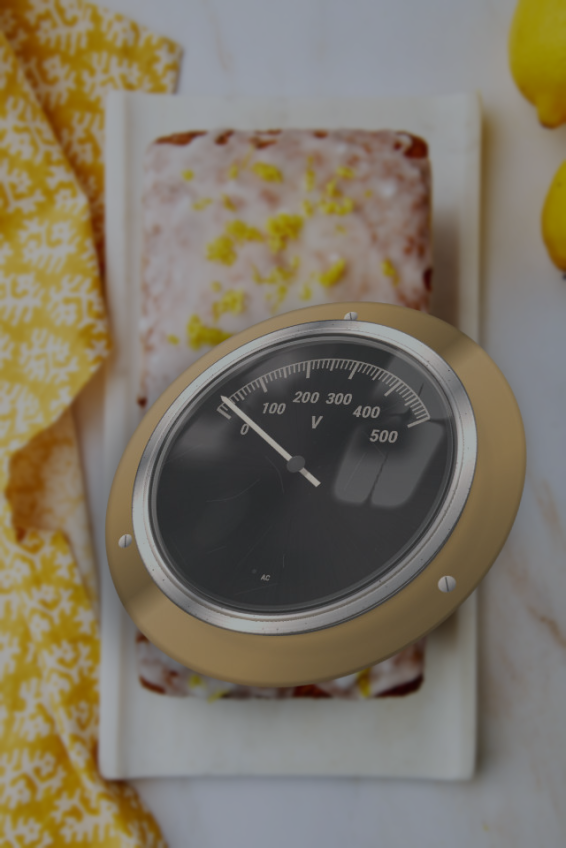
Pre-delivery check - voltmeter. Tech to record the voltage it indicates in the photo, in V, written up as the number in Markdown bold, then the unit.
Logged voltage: **20** V
